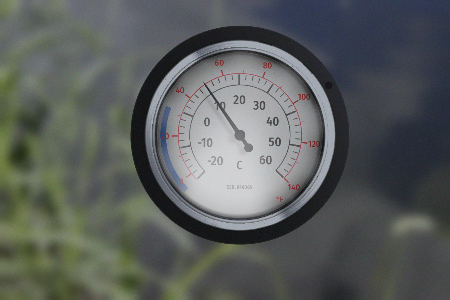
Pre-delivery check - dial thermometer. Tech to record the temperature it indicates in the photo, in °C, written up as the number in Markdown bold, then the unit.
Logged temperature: **10** °C
